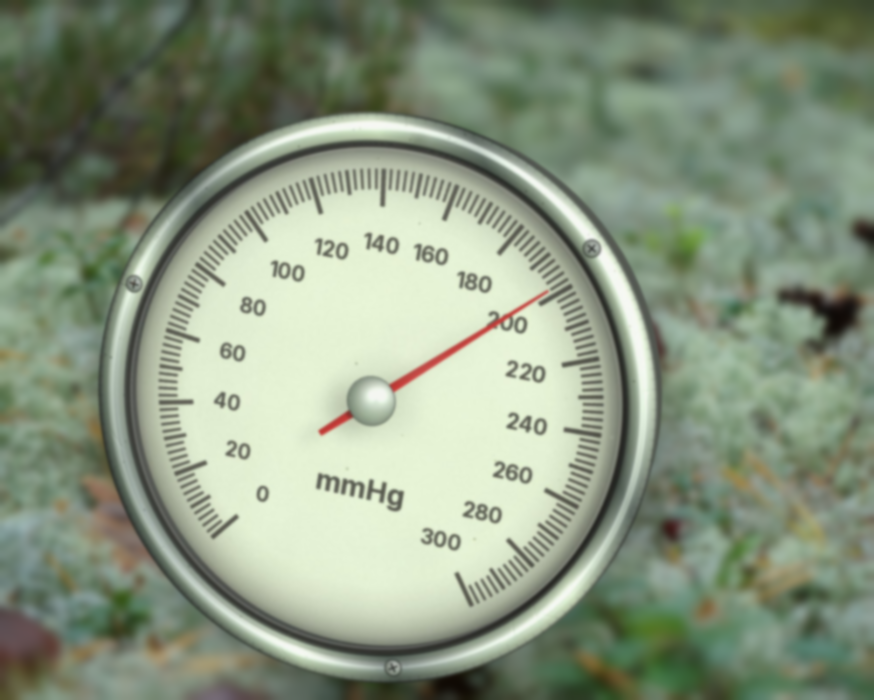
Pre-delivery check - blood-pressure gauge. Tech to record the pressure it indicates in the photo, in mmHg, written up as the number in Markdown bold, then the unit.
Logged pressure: **198** mmHg
